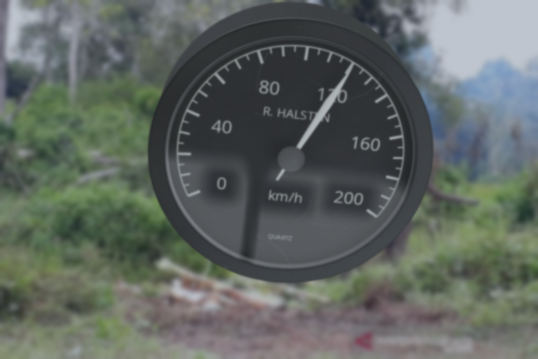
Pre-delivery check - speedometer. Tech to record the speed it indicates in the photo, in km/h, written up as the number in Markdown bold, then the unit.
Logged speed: **120** km/h
